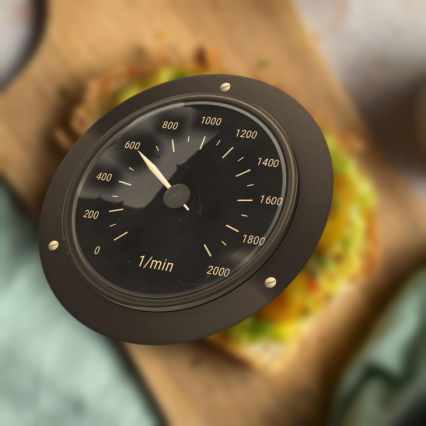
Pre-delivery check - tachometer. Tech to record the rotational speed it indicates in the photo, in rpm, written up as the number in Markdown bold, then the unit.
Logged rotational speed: **600** rpm
